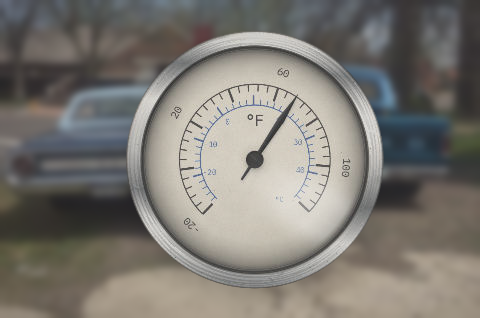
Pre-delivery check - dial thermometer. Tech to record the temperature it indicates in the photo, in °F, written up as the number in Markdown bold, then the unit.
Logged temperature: **68** °F
